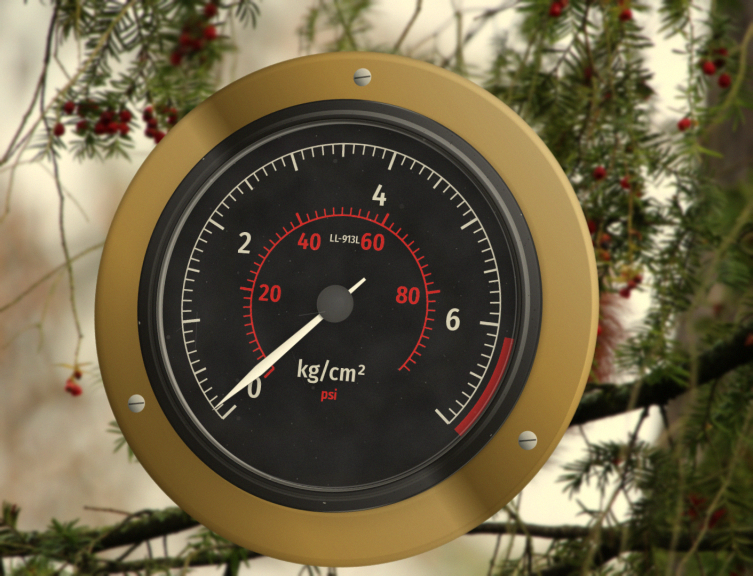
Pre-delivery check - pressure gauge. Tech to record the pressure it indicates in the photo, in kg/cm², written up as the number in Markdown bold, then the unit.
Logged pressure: **0.1** kg/cm²
